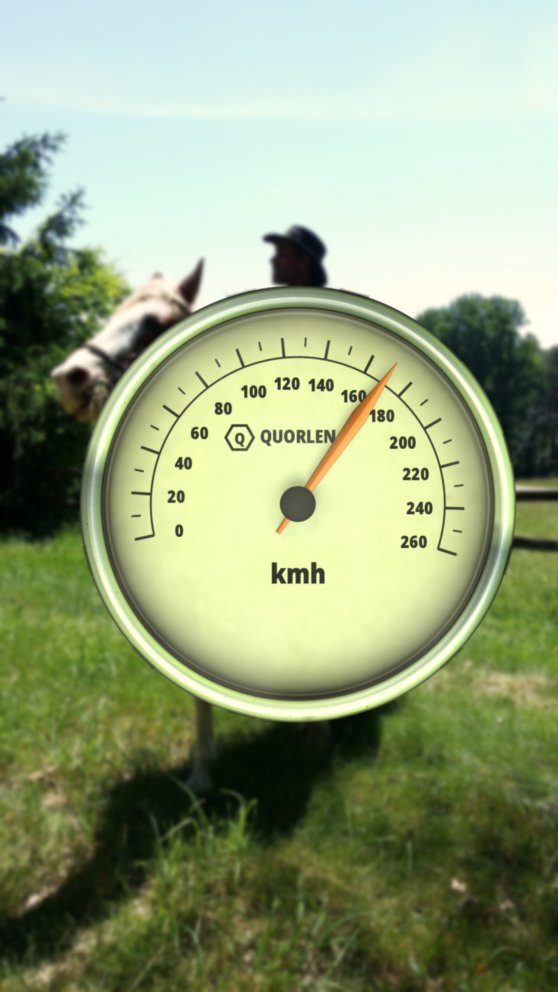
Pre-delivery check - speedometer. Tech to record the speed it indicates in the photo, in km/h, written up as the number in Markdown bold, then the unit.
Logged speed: **170** km/h
